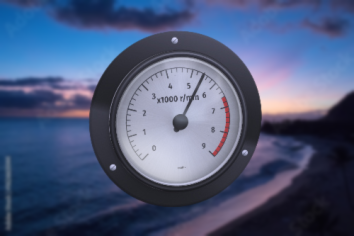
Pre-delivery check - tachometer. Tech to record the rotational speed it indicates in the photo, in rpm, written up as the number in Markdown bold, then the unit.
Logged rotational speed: **5400** rpm
